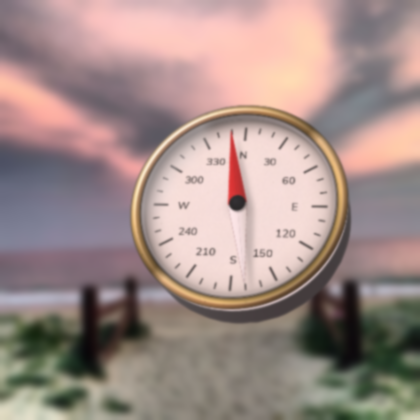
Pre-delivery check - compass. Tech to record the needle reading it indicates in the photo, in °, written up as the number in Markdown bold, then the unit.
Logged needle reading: **350** °
